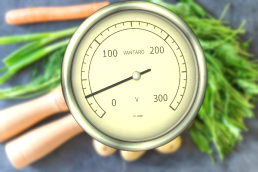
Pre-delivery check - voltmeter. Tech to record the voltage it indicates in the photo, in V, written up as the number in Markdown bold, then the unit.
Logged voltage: **30** V
